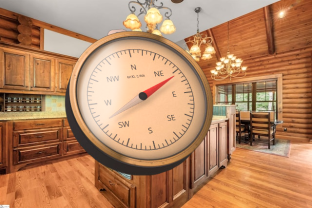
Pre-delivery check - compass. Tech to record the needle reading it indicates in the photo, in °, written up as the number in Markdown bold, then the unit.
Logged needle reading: **65** °
